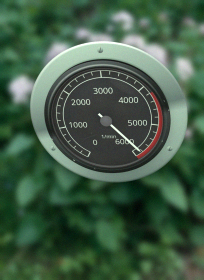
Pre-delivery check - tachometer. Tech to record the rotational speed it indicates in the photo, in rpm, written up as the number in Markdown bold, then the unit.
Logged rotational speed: **5800** rpm
